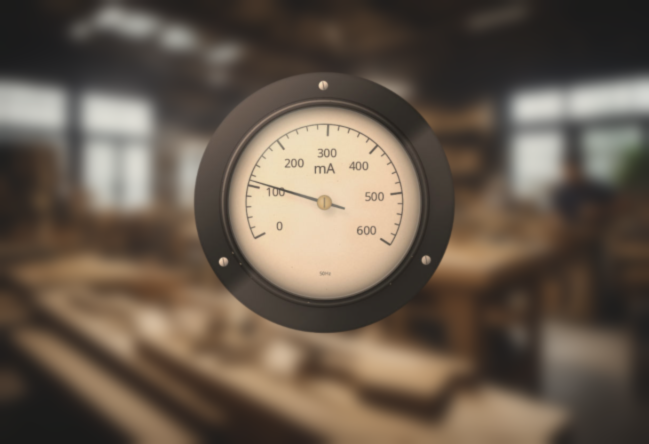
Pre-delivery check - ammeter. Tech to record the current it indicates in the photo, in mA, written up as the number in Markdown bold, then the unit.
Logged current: **110** mA
